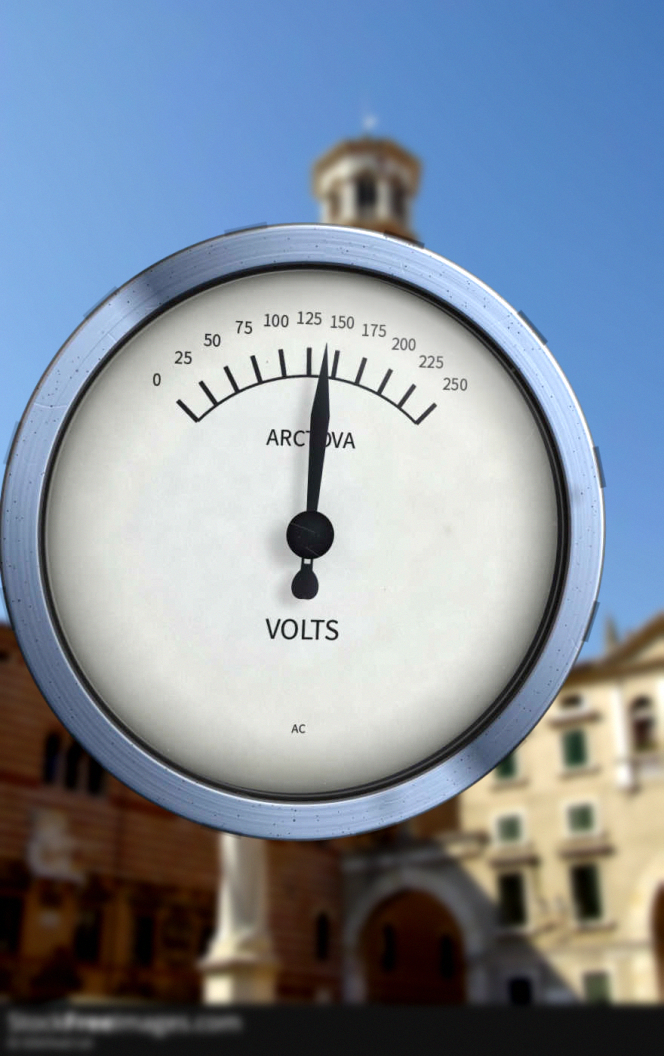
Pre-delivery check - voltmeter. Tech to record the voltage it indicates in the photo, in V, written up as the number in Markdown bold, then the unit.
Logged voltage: **137.5** V
